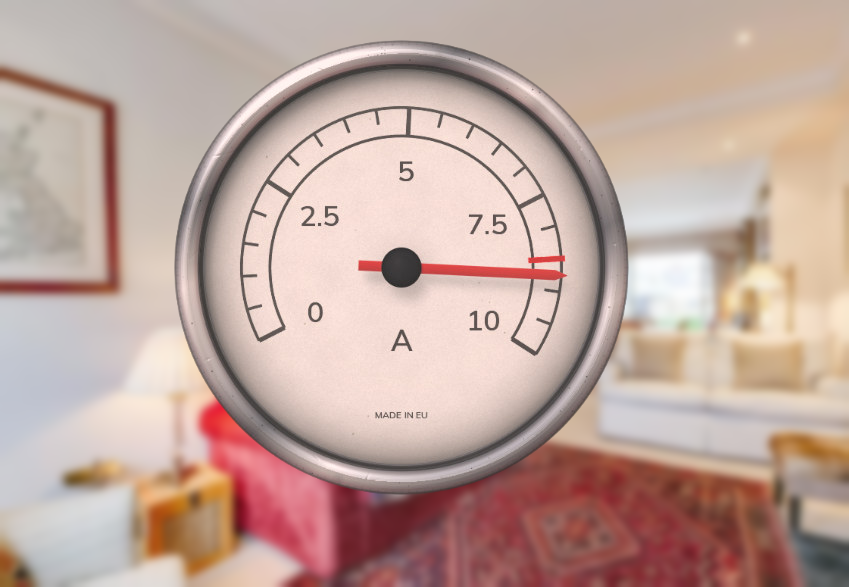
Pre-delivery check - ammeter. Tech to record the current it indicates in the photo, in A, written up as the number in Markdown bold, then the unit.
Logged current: **8.75** A
